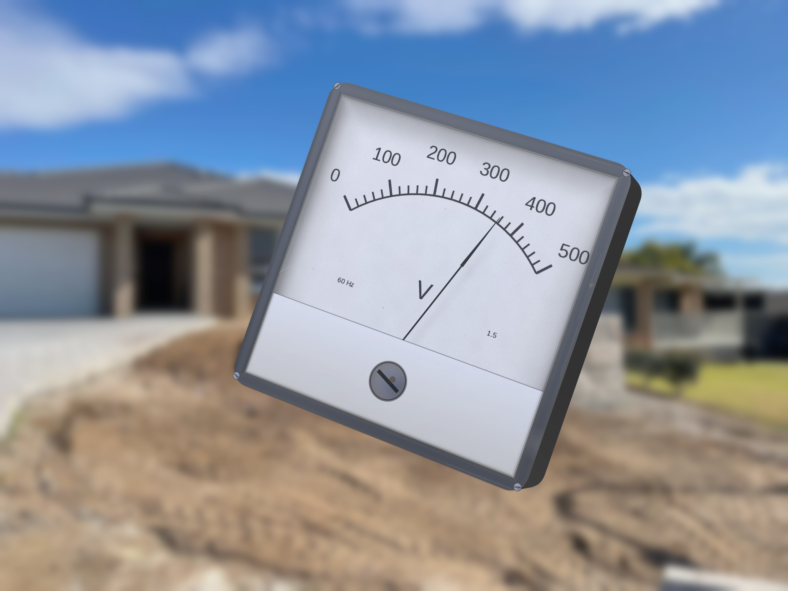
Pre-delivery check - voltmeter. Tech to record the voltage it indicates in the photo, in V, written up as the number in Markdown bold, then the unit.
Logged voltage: **360** V
